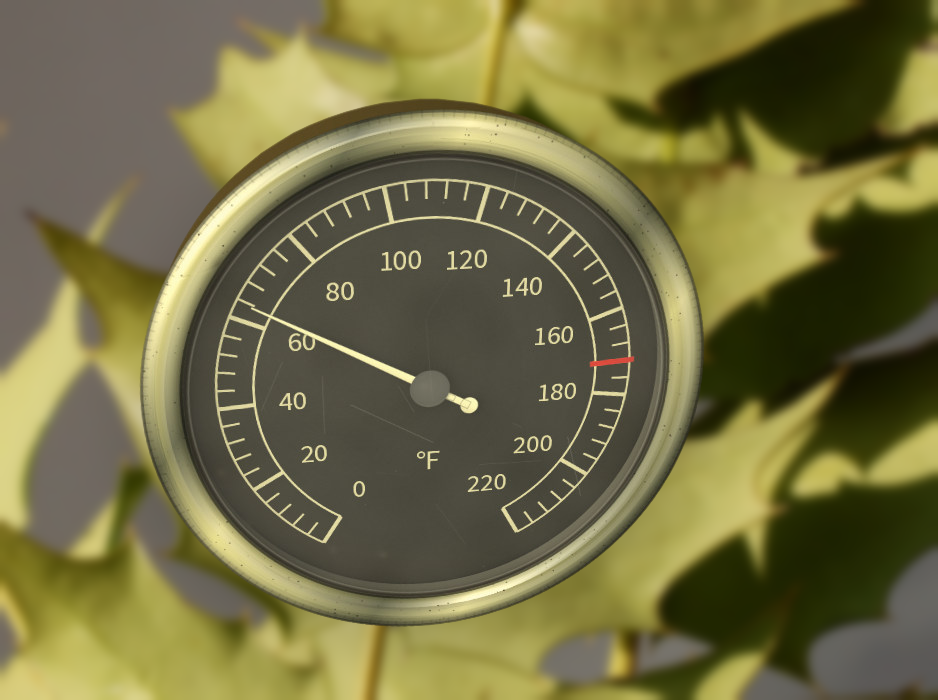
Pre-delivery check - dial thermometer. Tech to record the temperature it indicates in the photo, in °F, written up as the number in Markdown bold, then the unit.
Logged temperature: **64** °F
